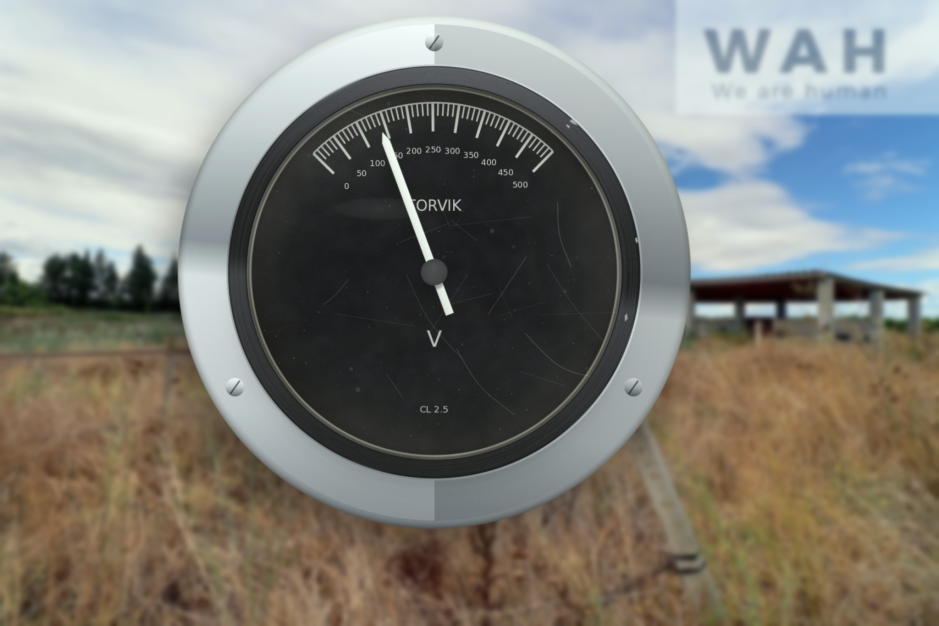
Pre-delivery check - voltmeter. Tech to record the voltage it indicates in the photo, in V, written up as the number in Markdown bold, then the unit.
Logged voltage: **140** V
